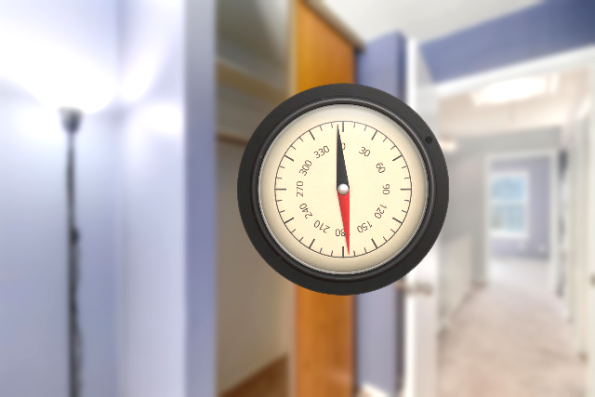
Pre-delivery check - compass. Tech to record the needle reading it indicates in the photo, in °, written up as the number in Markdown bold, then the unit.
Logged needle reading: **175** °
